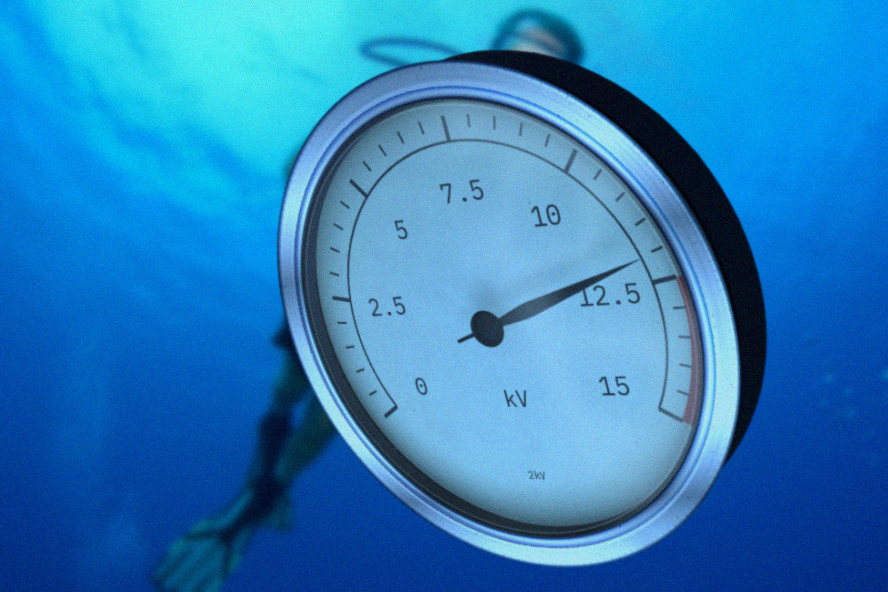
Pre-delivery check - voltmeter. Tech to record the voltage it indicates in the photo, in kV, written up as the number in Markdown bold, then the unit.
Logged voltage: **12** kV
